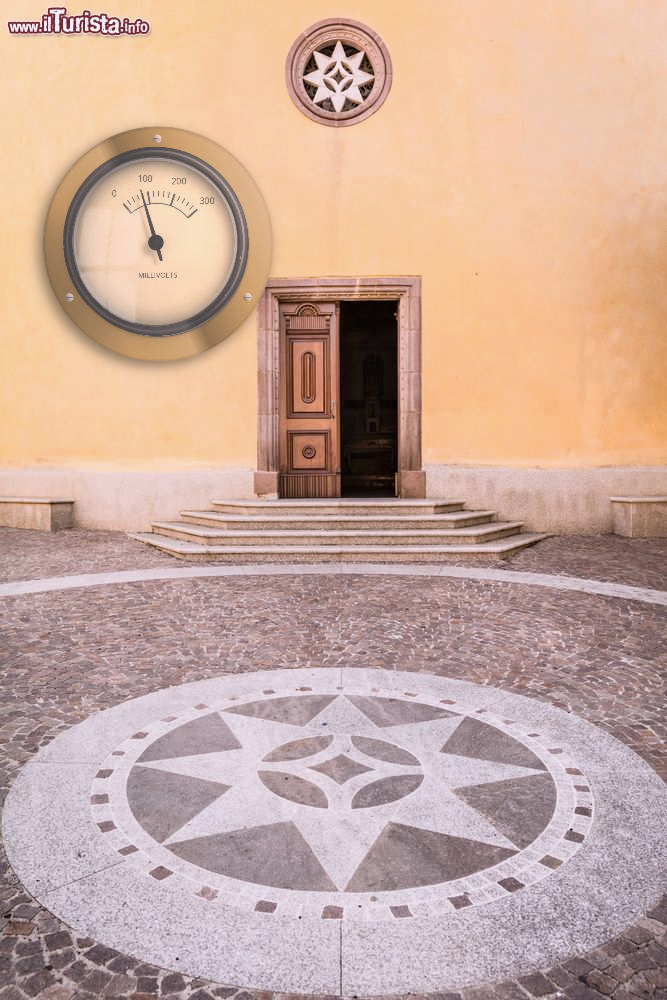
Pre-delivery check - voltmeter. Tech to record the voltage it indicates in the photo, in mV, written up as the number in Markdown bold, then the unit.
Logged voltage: **80** mV
